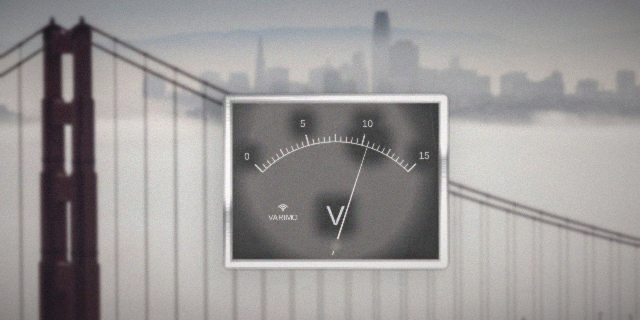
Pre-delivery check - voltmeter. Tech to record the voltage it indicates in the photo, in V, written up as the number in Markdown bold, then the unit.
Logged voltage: **10.5** V
